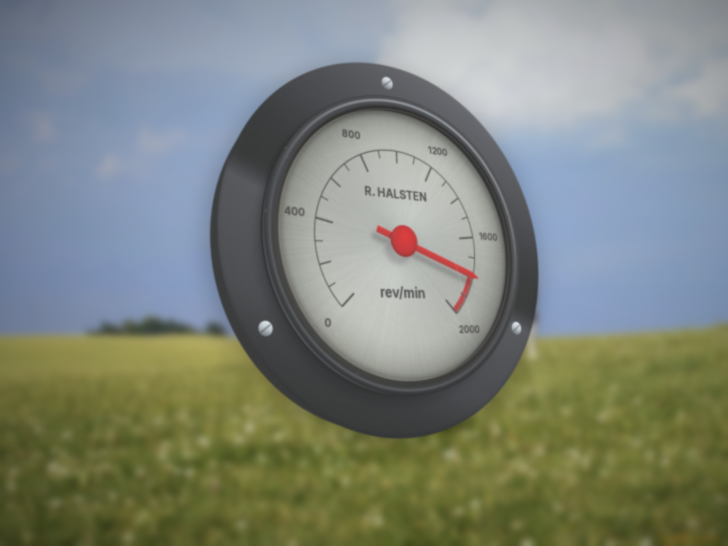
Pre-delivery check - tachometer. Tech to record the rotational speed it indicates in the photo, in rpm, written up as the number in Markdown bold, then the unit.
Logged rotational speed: **1800** rpm
